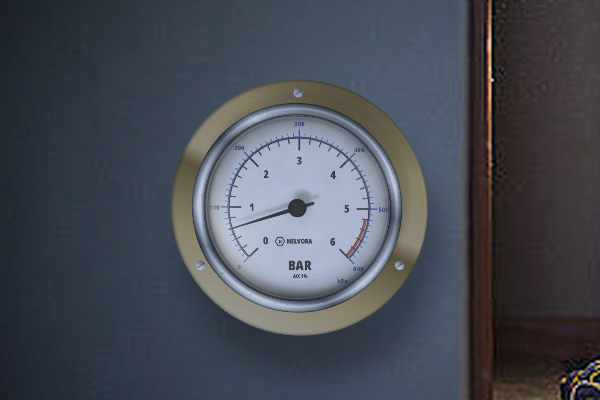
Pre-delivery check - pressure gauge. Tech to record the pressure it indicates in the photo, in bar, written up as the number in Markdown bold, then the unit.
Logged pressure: **0.6** bar
